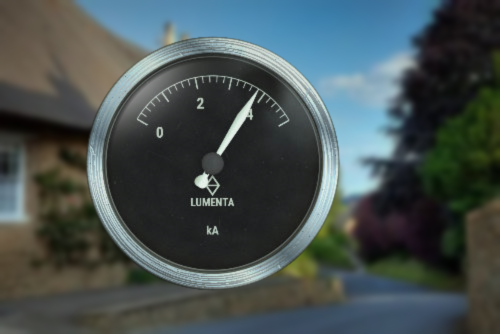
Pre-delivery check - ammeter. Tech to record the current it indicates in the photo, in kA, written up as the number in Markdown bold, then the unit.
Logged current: **3.8** kA
